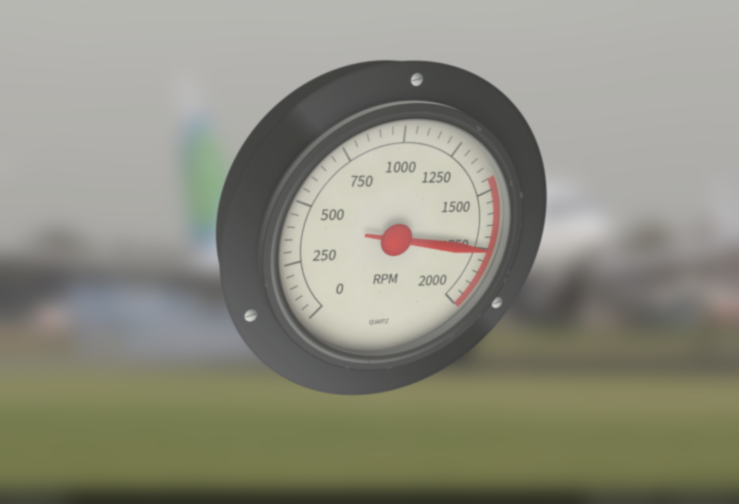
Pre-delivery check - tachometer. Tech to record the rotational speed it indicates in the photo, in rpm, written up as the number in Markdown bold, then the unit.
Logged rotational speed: **1750** rpm
